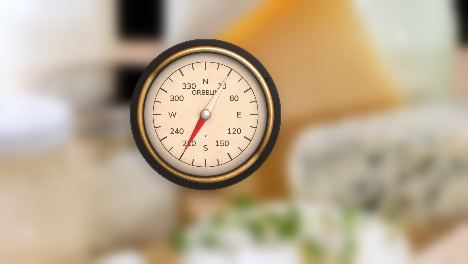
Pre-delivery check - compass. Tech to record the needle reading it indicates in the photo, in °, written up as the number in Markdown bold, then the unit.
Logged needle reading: **210** °
